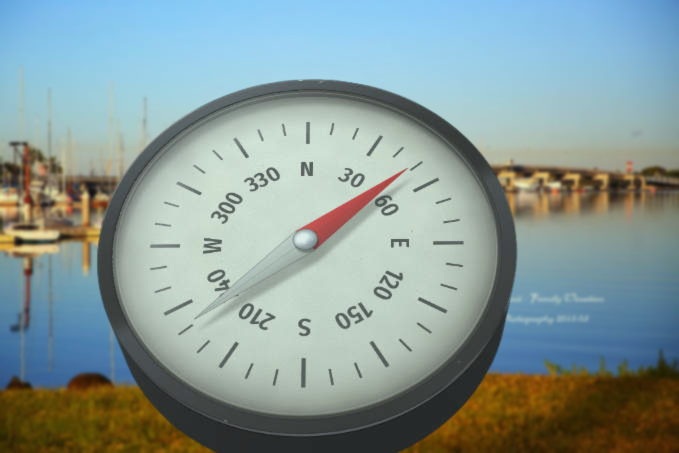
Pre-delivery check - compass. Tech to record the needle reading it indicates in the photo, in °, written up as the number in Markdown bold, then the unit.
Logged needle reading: **50** °
